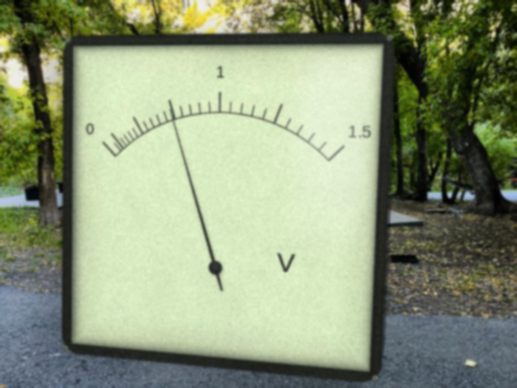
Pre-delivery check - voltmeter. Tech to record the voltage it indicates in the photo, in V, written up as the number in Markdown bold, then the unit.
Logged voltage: **0.75** V
